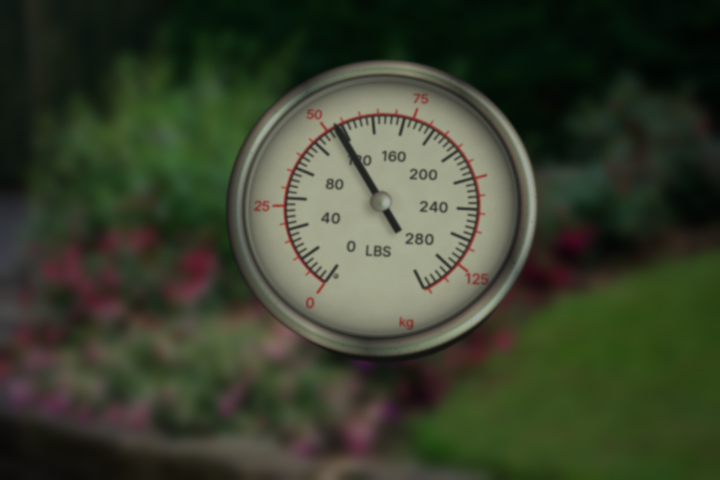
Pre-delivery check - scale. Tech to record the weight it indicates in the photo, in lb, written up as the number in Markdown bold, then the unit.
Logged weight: **116** lb
